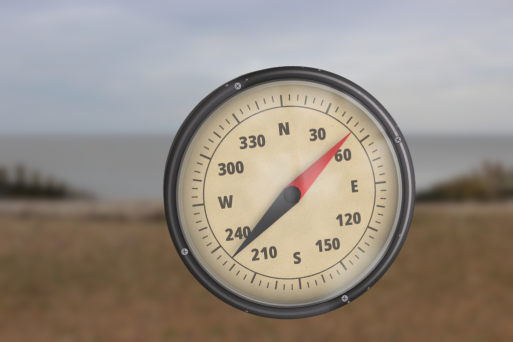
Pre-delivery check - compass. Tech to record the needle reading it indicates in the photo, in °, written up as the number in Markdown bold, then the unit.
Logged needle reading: **50** °
